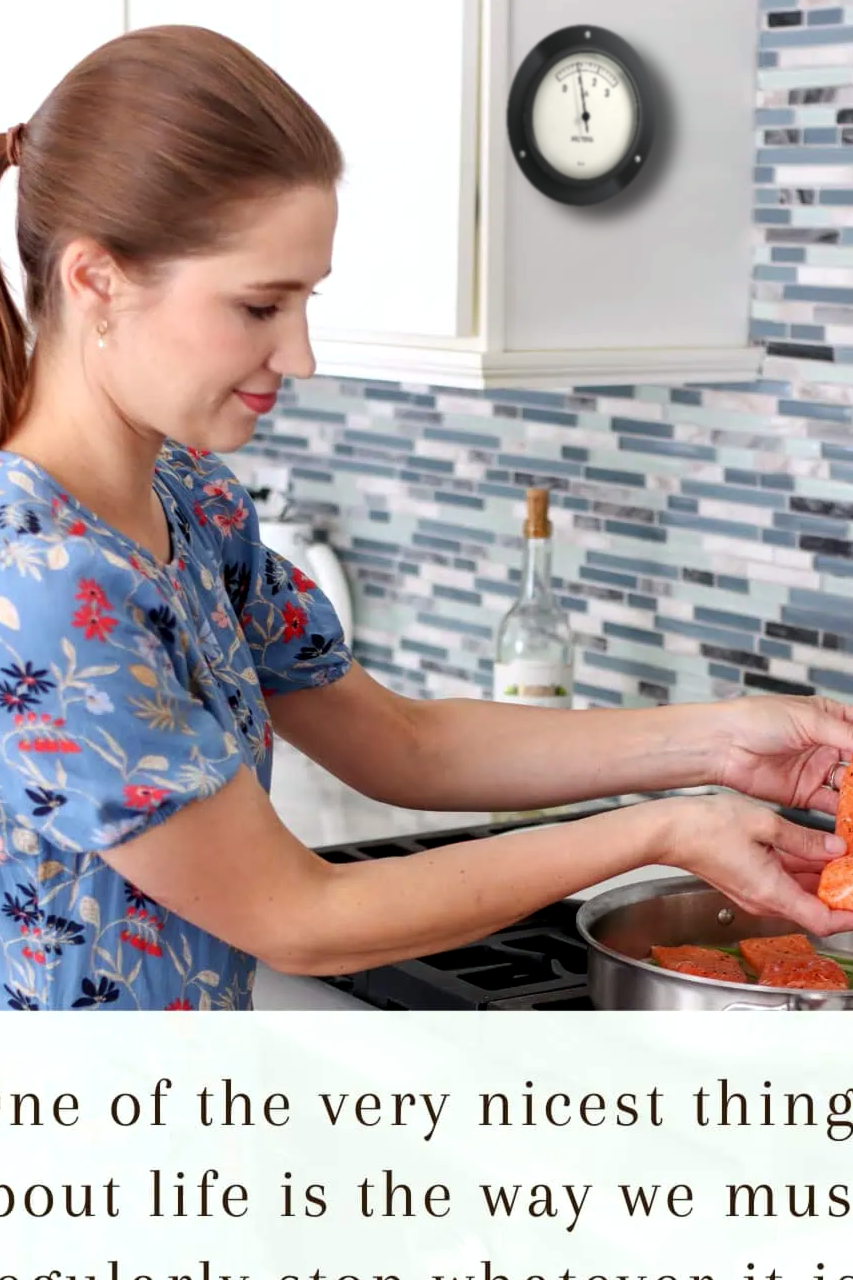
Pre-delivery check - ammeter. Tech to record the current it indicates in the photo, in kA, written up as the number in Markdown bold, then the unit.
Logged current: **1** kA
